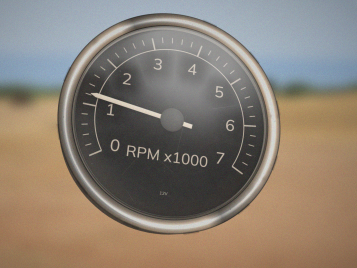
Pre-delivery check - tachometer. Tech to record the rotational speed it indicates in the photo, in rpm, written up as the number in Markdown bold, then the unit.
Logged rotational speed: **1200** rpm
